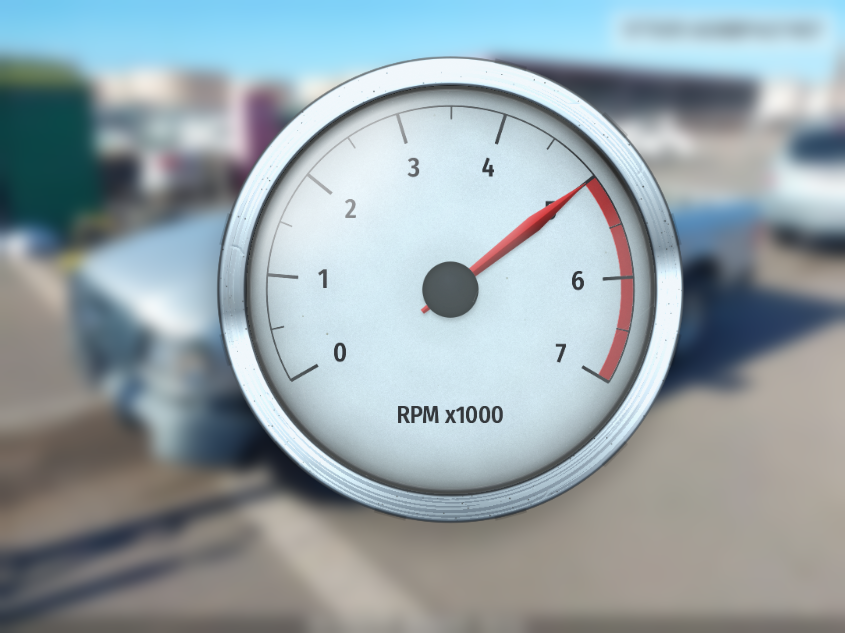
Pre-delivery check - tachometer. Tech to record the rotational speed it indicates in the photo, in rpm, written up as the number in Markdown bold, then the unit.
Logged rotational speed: **5000** rpm
